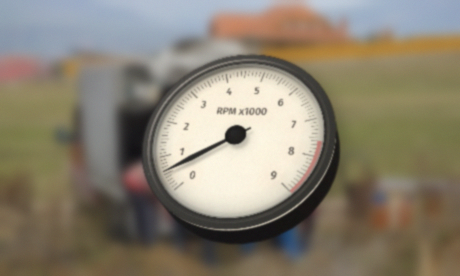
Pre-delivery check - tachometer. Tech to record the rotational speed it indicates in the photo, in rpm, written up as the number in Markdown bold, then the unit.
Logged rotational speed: **500** rpm
